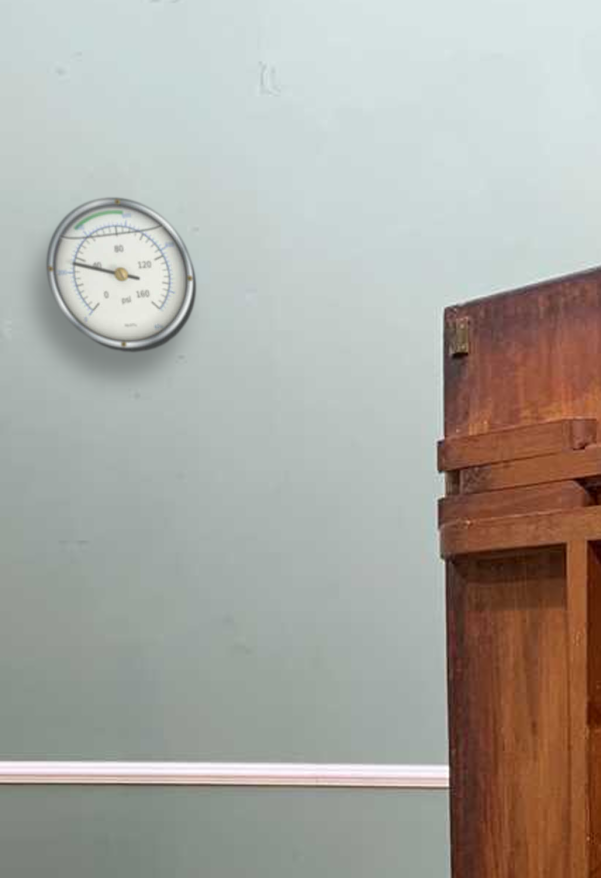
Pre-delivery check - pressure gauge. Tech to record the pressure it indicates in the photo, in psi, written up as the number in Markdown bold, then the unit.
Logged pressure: **35** psi
